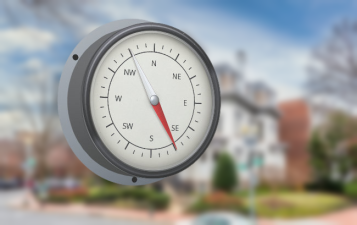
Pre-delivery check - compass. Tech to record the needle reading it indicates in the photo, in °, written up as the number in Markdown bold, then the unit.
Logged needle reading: **150** °
